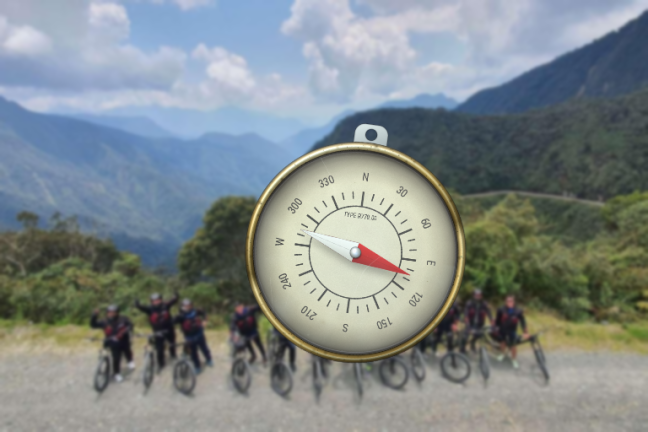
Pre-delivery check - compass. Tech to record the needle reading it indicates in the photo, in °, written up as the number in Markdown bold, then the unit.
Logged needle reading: **105** °
